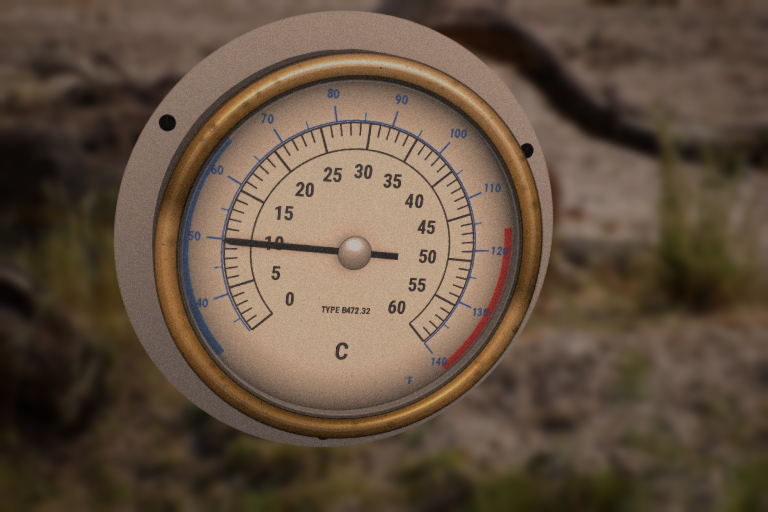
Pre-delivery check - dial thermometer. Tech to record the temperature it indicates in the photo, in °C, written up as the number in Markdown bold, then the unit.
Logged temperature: **10** °C
